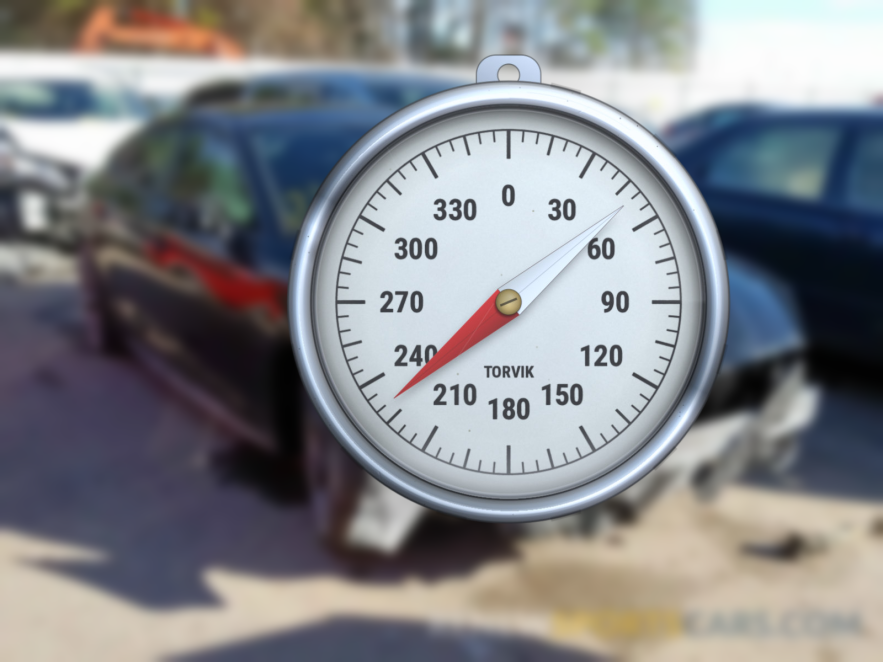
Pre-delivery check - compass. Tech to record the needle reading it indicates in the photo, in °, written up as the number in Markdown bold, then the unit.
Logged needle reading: **230** °
